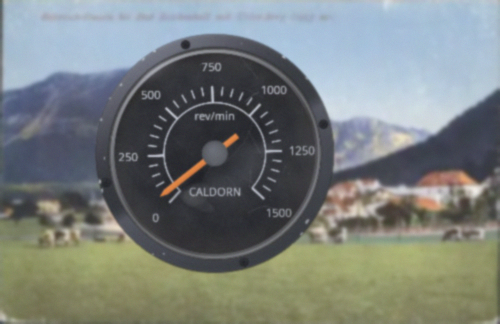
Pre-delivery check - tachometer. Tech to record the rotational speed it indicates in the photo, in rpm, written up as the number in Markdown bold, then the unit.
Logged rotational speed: **50** rpm
